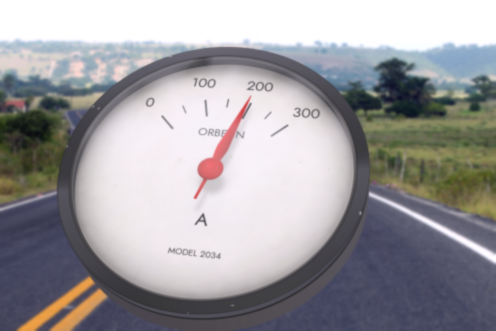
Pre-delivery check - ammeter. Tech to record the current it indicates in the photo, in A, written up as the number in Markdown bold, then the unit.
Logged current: **200** A
